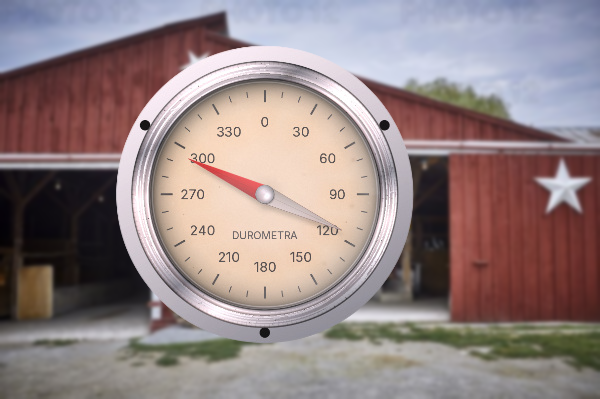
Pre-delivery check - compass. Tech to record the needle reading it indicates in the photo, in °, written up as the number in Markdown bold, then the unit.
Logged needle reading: **295** °
